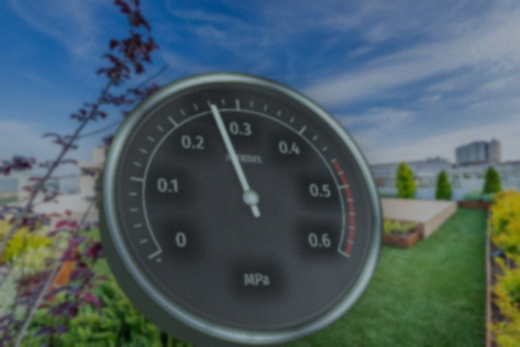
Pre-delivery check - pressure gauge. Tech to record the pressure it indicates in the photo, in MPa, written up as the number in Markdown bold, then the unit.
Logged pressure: **0.26** MPa
